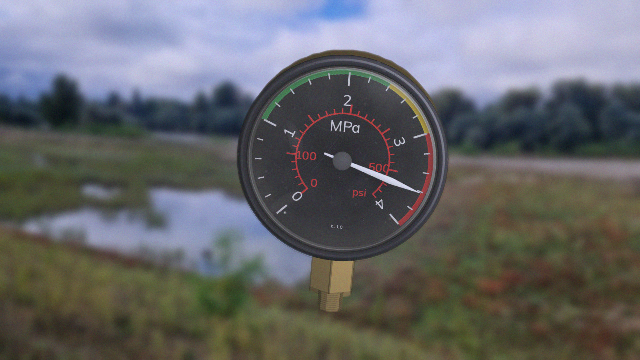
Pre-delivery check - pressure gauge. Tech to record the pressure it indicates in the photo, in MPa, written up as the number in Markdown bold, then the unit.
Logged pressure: **3.6** MPa
